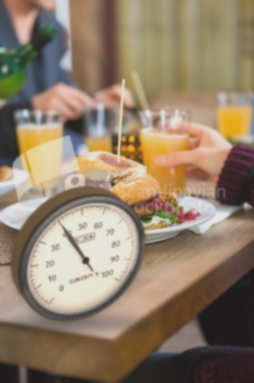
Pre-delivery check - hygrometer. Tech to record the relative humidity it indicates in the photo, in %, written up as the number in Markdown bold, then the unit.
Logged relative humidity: **40** %
